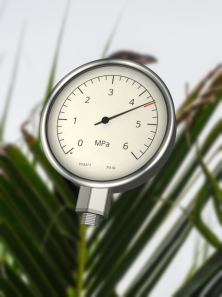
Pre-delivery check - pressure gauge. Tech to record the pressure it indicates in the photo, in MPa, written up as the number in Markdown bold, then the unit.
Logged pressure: **4.4** MPa
